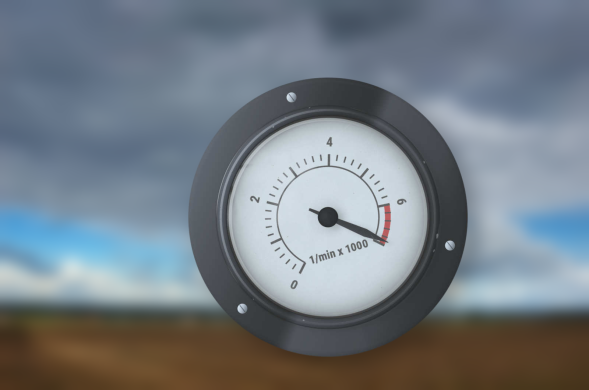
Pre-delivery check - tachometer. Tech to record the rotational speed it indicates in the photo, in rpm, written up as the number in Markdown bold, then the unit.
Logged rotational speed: **6900** rpm
